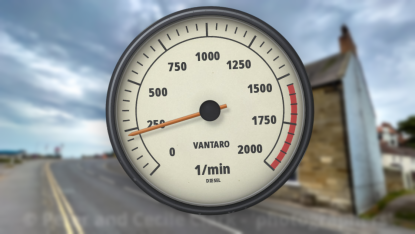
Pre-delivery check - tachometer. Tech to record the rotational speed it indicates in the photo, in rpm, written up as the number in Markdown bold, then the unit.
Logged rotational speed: **225** rpm
